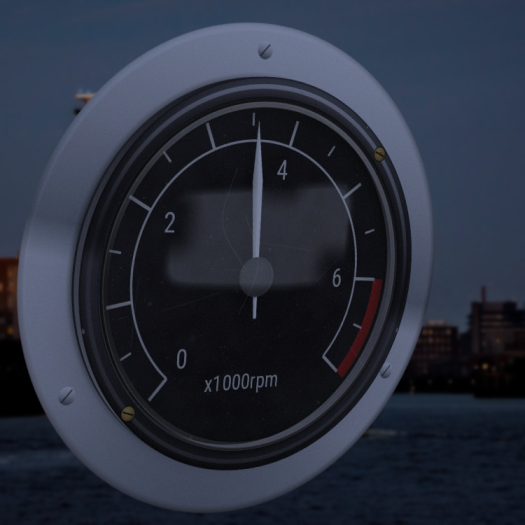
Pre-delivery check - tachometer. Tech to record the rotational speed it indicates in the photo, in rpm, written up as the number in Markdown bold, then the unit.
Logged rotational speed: **3500** rpm
